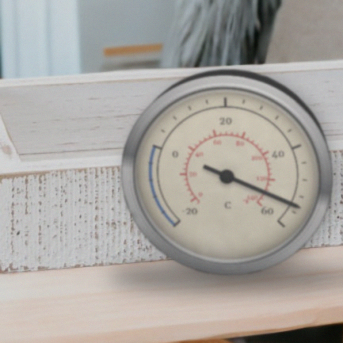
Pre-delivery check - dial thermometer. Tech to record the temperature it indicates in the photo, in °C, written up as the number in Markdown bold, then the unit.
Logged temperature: **54** °C
